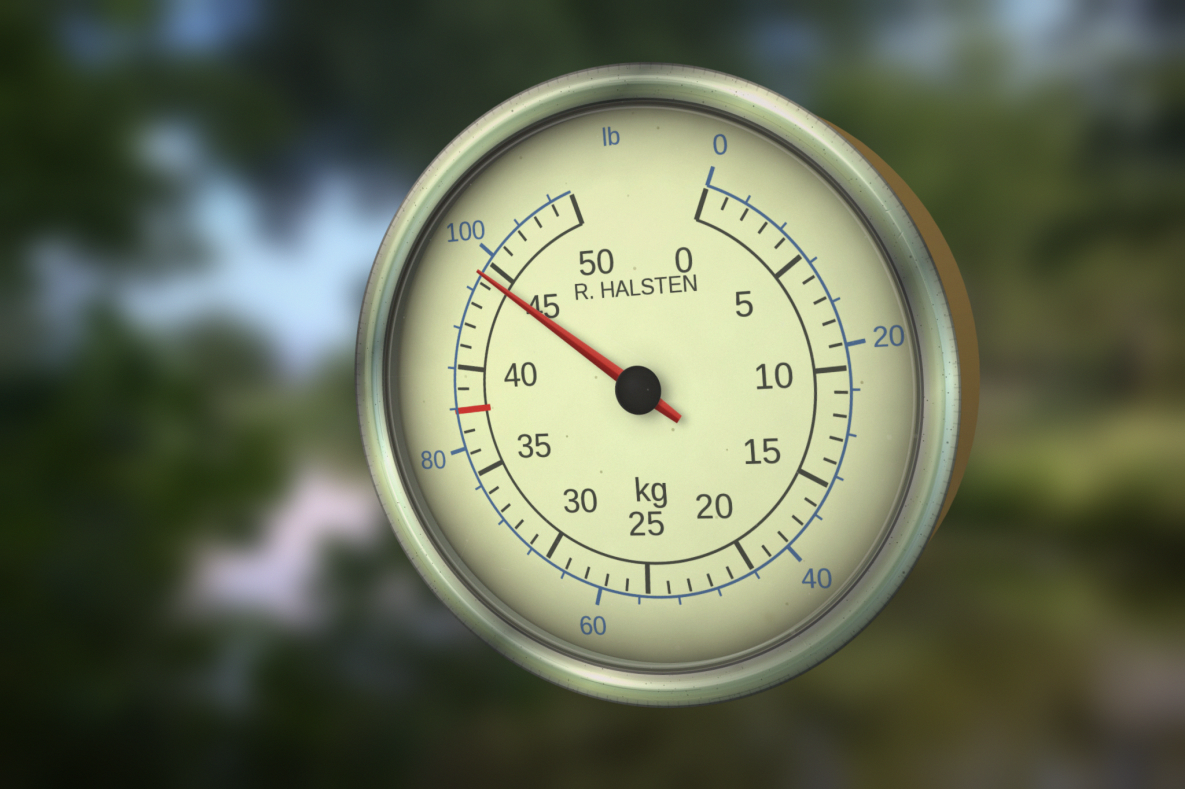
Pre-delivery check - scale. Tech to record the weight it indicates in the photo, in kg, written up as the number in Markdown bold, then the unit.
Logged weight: **44.5** kg
